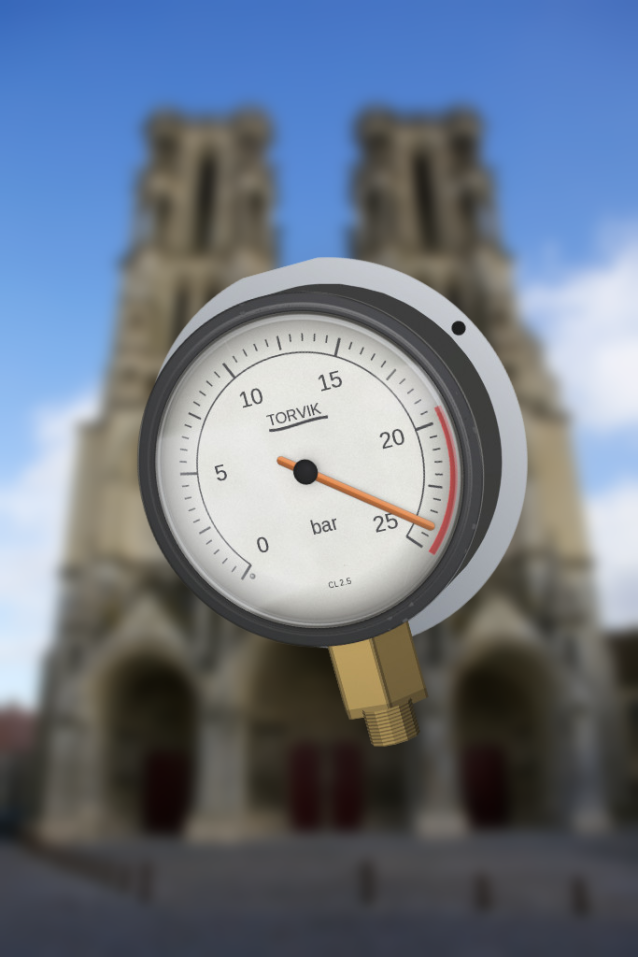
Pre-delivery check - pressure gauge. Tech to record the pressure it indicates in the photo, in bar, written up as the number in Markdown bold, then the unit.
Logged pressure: **24** bar
